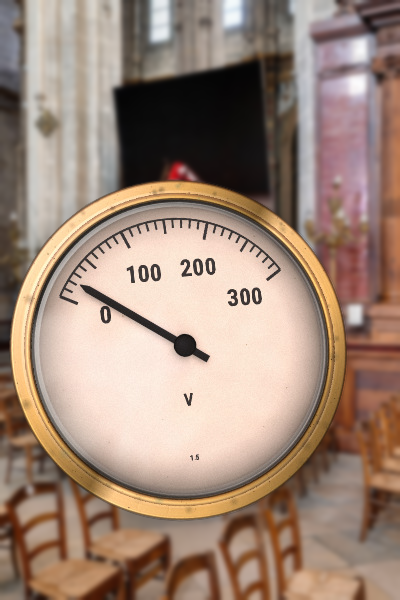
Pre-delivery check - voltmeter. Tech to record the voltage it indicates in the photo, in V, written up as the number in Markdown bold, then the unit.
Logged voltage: **20** V
